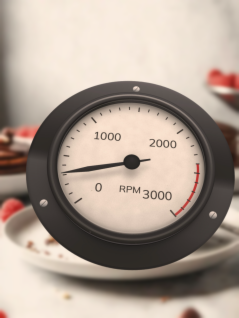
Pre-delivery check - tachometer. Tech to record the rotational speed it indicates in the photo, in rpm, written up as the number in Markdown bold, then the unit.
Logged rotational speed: **300** rpm
